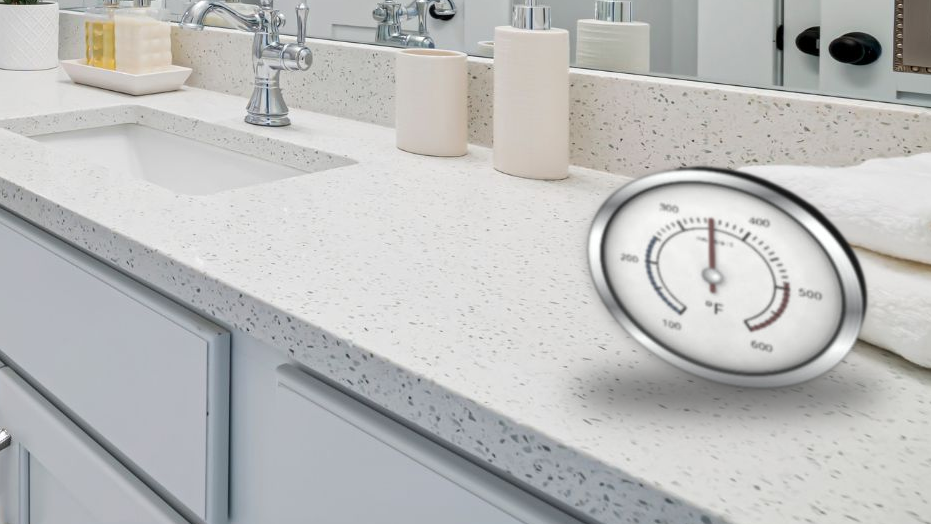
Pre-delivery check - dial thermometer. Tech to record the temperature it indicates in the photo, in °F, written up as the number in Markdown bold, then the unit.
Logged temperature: **350** °F
